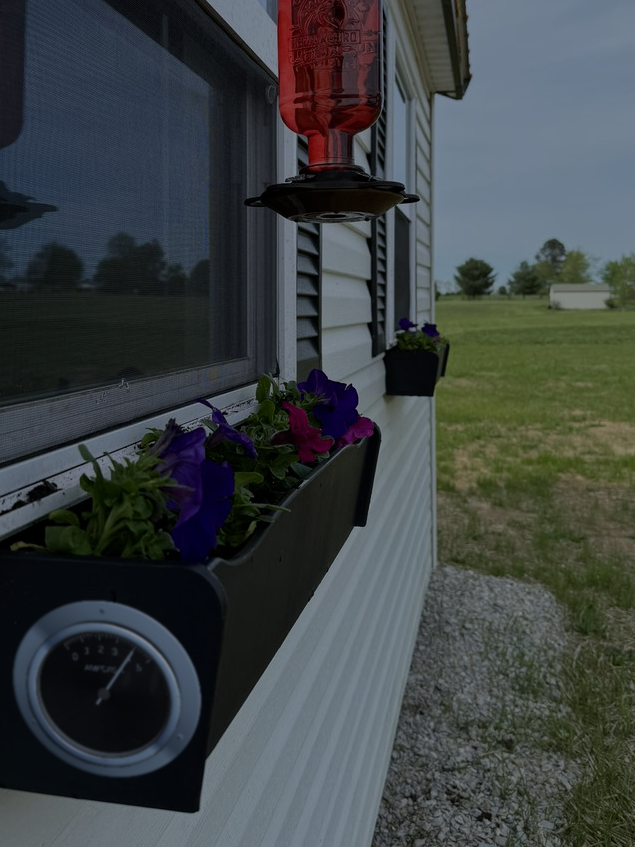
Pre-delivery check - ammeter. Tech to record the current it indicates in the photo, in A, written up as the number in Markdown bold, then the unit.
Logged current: **4** A
